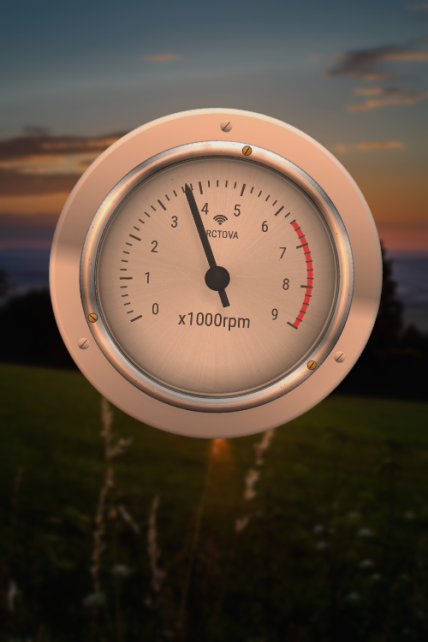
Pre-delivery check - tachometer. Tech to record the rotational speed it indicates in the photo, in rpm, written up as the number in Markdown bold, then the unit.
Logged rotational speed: **3700** rpm
